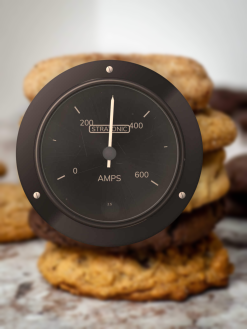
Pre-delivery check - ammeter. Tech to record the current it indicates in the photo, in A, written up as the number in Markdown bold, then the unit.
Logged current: **300** A
